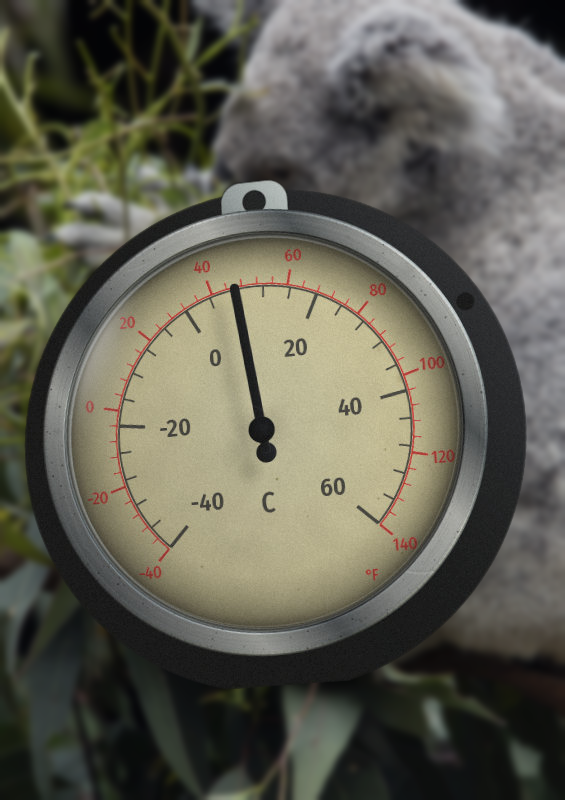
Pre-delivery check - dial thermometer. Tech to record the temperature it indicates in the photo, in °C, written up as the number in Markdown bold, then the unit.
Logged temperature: **8** °C
